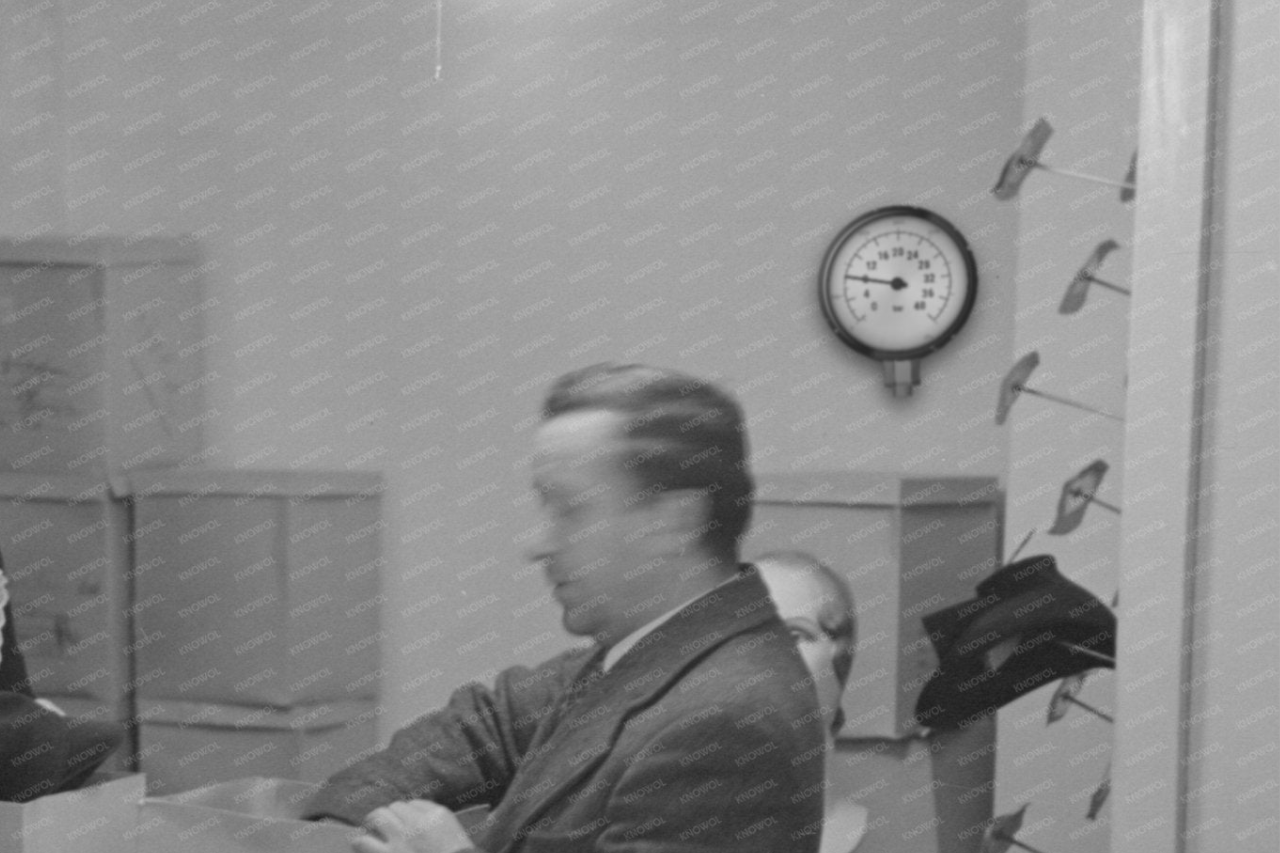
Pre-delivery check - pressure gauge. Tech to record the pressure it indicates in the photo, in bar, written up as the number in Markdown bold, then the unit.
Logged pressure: **8** bar
